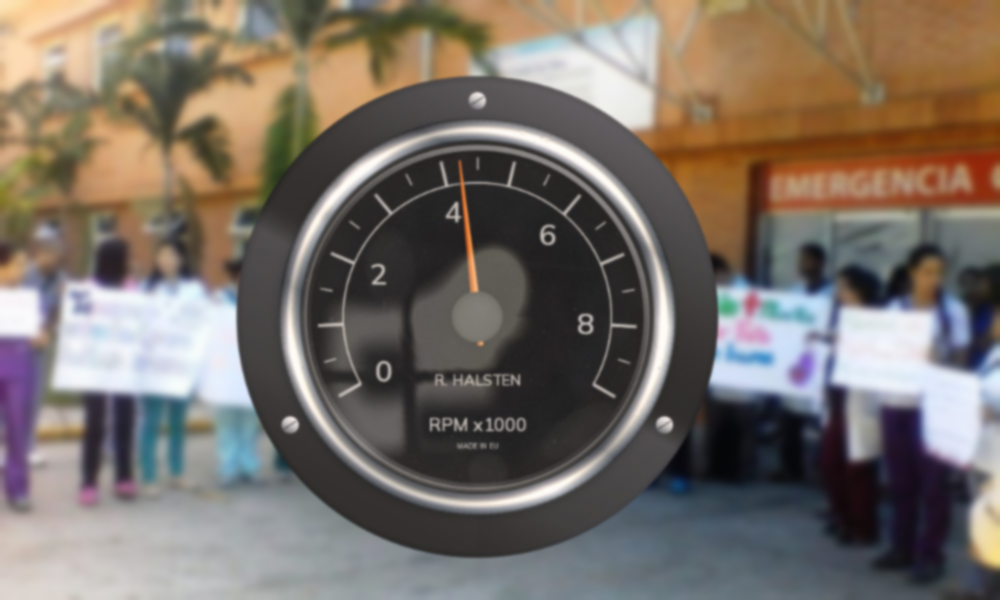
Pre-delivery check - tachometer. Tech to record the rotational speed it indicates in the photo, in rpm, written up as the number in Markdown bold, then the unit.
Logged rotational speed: **4250** rpm
